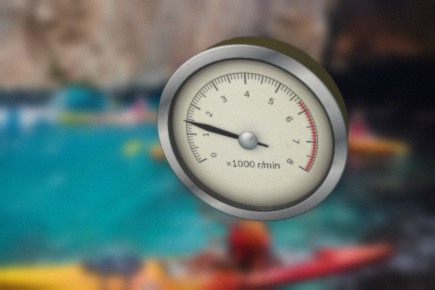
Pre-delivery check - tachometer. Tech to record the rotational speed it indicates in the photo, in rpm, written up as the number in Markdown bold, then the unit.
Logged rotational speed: **1500** rpm
